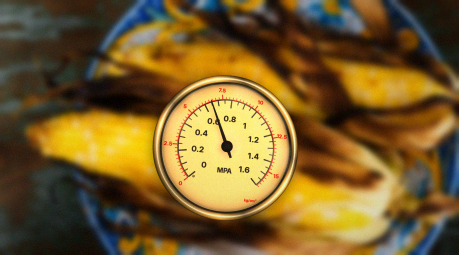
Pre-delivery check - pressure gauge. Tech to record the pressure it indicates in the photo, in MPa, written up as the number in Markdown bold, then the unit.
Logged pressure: **0.65** MPa
